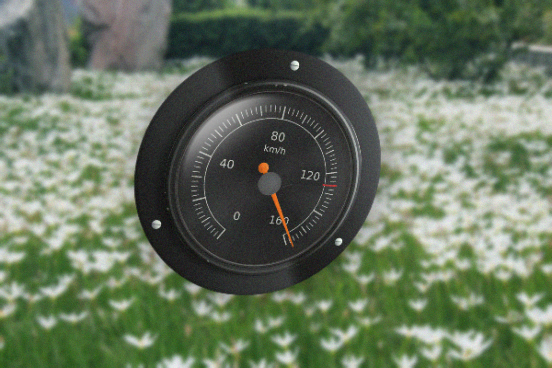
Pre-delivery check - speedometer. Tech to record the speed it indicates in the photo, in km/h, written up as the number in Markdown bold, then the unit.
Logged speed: **158** km/h
